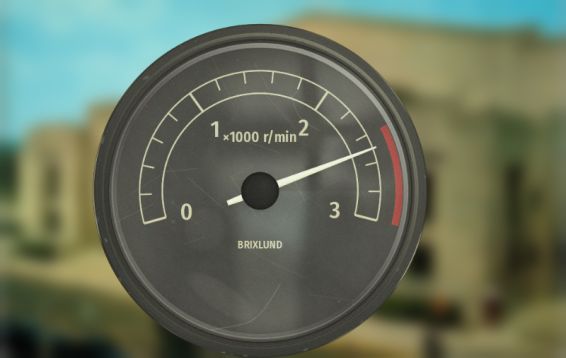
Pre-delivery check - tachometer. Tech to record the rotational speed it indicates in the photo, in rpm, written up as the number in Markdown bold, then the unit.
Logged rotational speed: **2500** rpm
